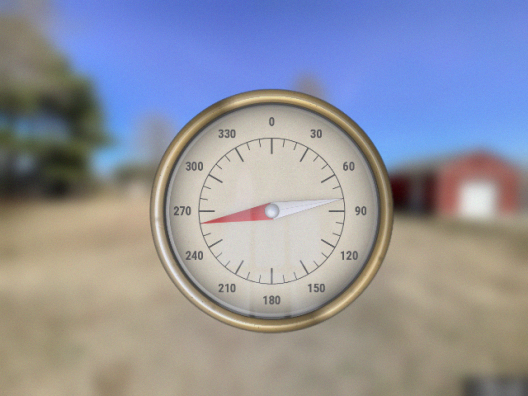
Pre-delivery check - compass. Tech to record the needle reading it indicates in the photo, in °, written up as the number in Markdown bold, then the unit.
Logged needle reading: **260** °
